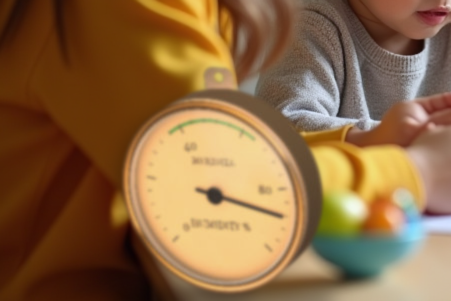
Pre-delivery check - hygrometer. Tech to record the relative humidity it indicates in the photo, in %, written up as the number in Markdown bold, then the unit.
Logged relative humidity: **88** %
